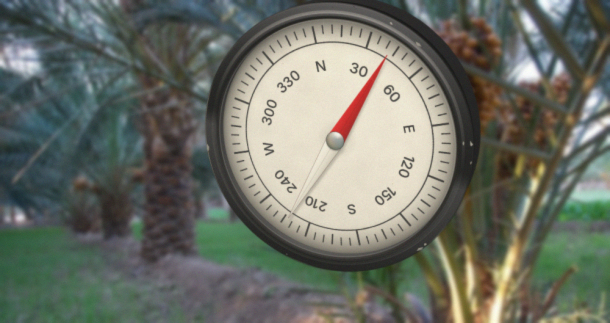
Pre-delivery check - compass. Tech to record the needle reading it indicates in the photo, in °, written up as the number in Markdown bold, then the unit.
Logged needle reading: **42.5** °
